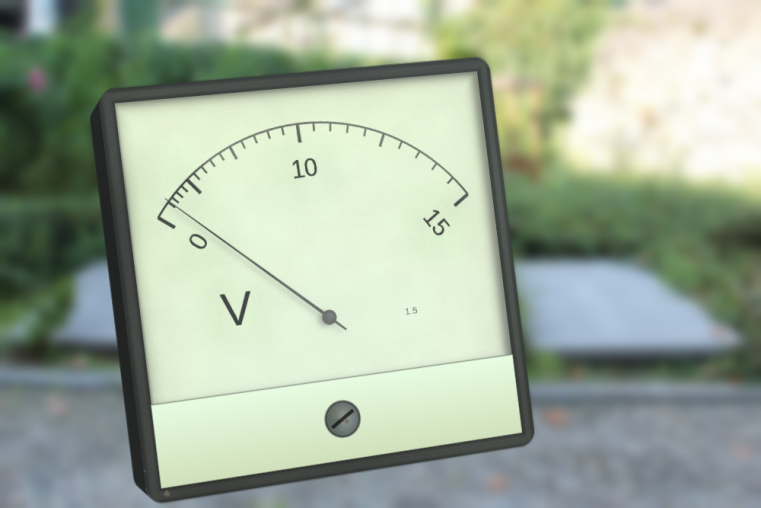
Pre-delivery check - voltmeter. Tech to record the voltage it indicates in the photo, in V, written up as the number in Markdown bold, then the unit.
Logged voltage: **3** V
